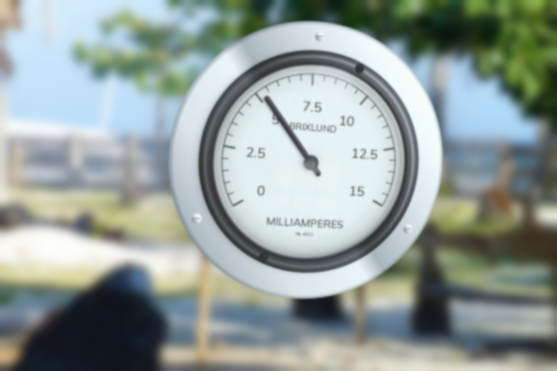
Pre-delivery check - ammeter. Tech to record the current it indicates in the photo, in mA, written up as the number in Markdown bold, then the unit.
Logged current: **5.25** mA
